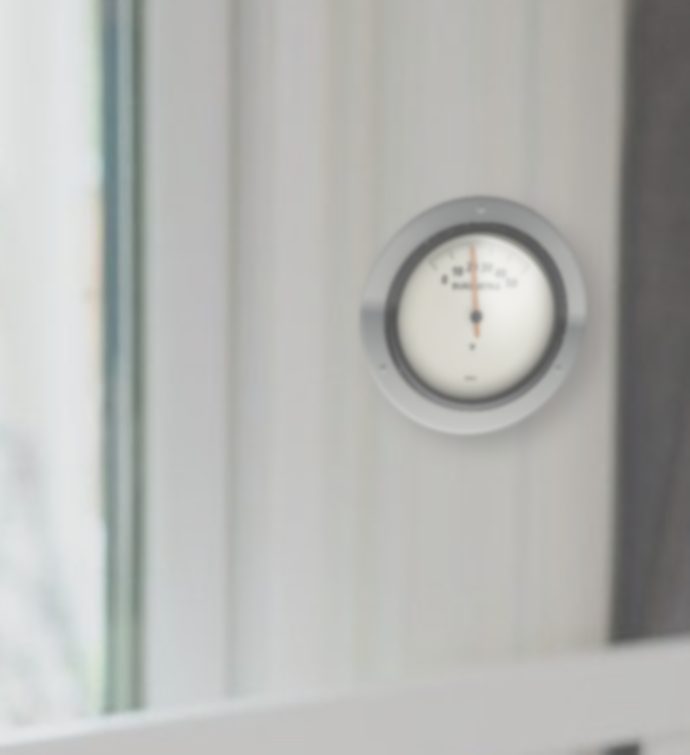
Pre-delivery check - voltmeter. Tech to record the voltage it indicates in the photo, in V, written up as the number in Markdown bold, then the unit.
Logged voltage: **20** V
